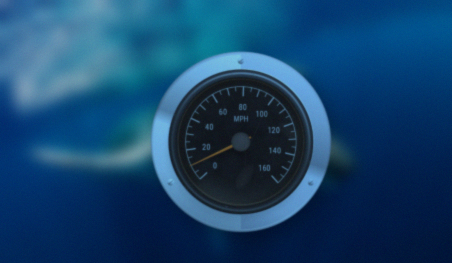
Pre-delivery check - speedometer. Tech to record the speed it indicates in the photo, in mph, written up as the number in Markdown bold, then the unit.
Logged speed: **10** mph
